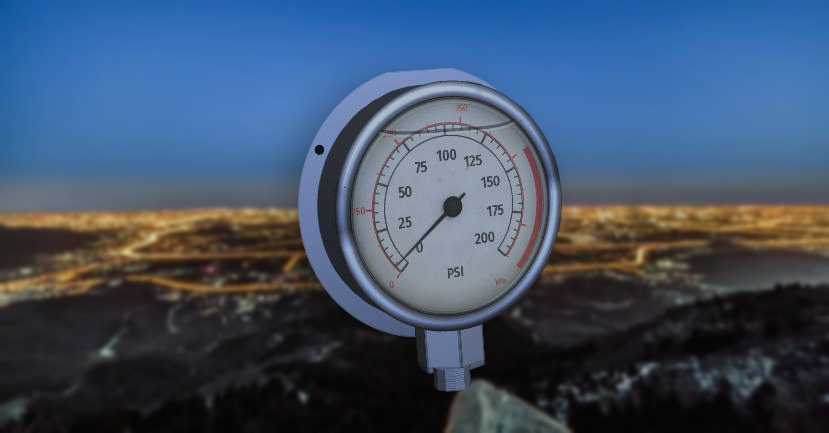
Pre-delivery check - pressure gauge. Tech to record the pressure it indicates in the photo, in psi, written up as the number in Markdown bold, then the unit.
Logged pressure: **5** psi
